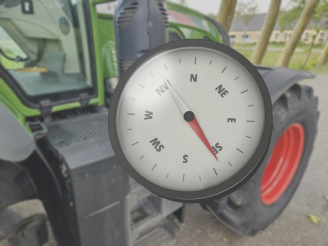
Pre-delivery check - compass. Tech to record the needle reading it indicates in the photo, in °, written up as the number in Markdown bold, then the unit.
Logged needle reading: **142.5** °
